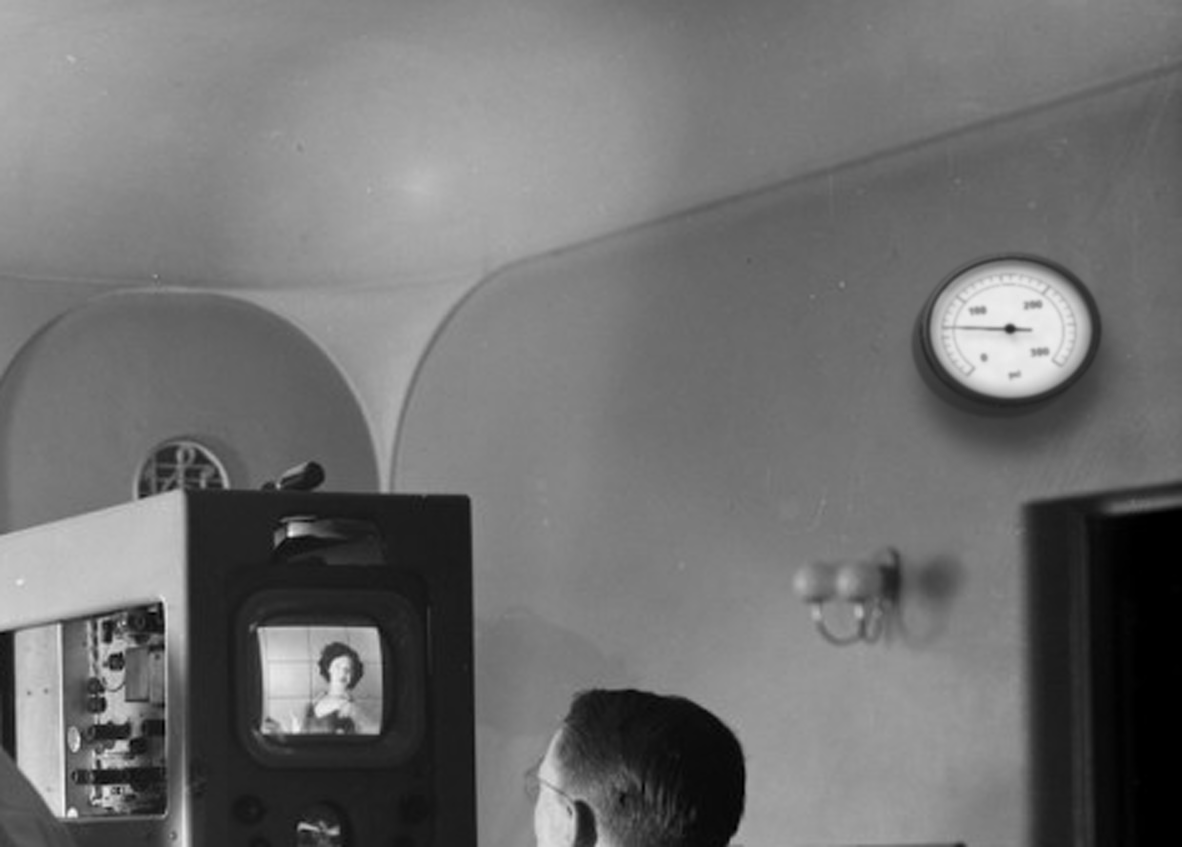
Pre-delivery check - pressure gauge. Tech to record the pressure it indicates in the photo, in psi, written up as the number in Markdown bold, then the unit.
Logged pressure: **60** psi
